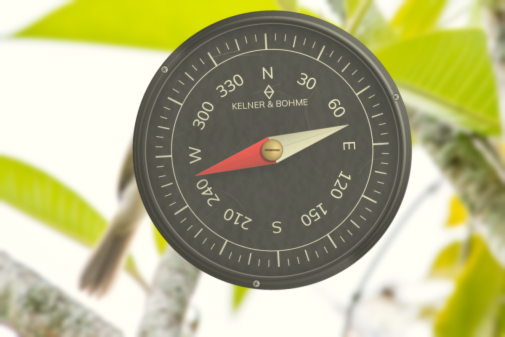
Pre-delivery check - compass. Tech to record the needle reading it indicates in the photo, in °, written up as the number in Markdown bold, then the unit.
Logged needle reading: **255** °
